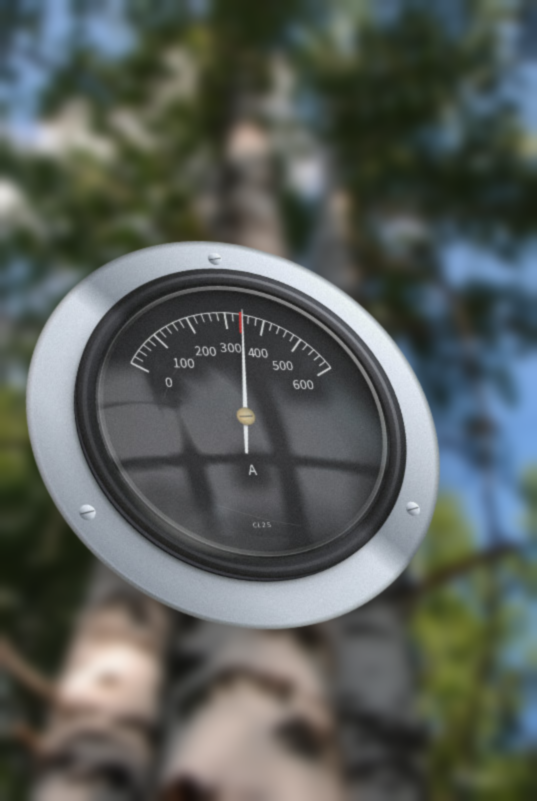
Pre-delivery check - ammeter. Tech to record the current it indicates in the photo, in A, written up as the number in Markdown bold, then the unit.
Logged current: **340** A
